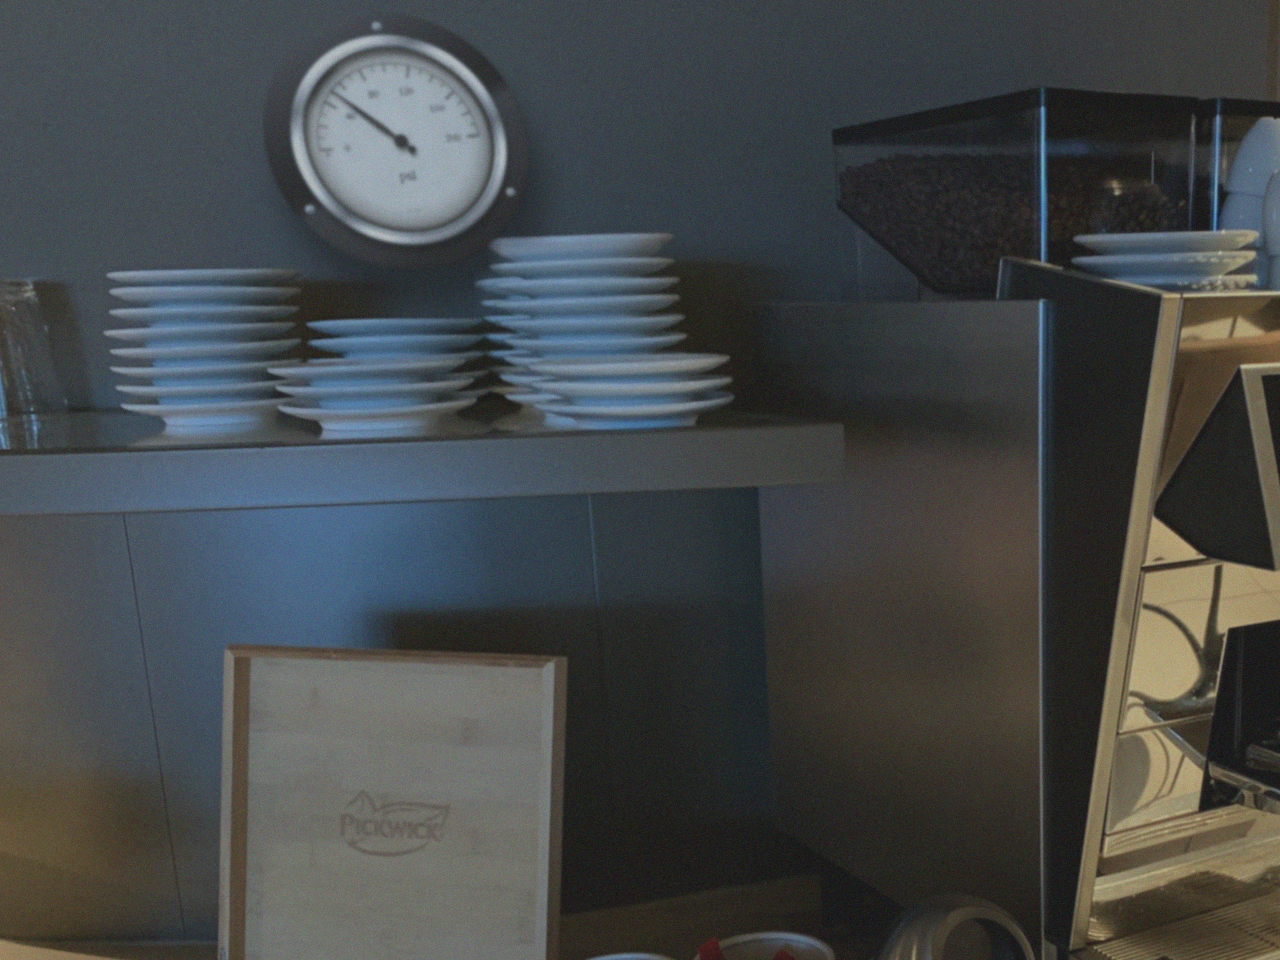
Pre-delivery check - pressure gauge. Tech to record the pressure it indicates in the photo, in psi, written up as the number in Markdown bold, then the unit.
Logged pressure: **50** psi
